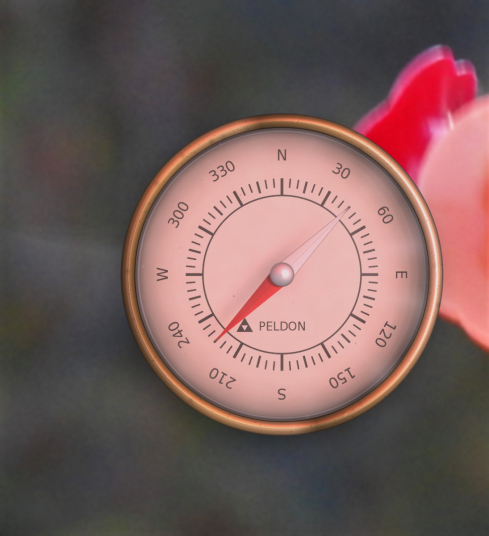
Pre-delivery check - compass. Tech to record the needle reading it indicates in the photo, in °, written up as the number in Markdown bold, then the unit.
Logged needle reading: **225** °
